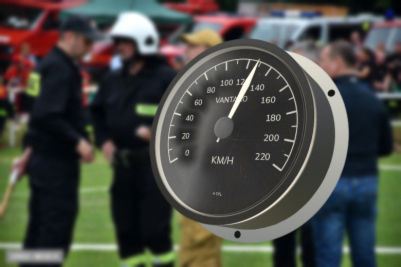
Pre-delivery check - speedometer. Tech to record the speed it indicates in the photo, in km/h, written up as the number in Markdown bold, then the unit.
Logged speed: **130** km/h
